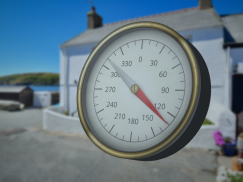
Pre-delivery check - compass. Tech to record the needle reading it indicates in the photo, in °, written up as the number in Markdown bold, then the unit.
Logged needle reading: **130** °
